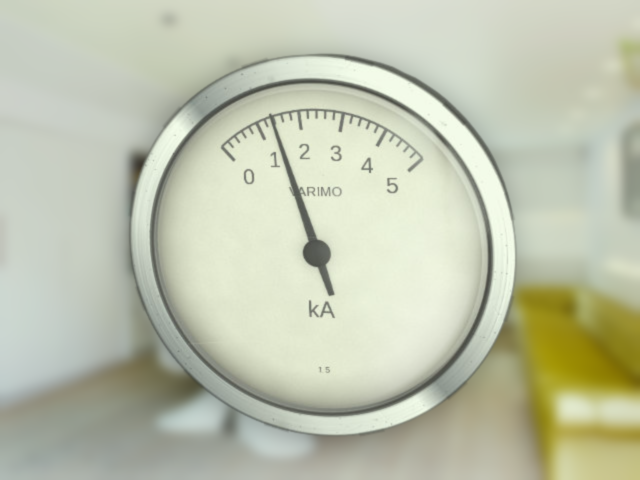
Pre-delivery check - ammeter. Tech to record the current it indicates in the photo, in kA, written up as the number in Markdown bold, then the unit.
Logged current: **1.4** kA
